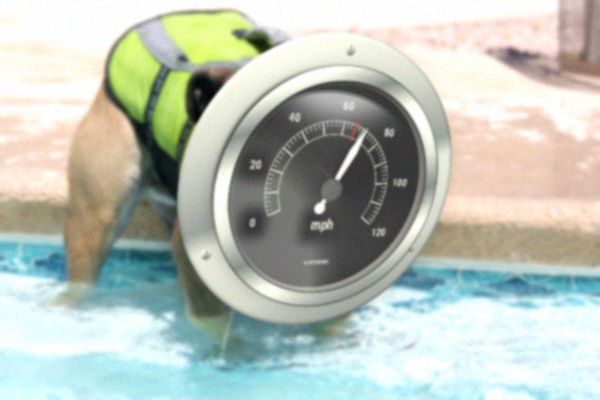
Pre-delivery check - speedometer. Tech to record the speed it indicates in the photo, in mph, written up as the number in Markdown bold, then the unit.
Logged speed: **70** mph
